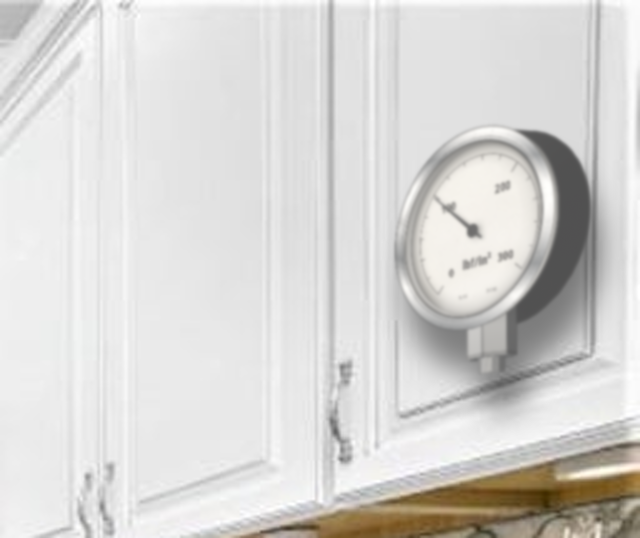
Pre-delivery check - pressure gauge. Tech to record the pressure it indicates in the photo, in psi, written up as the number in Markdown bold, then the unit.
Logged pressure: **100** psi
